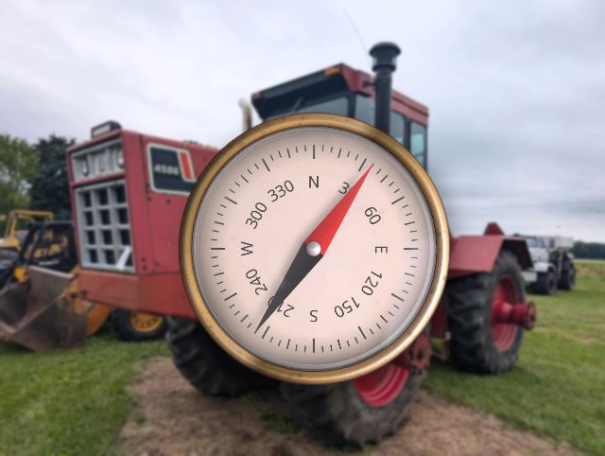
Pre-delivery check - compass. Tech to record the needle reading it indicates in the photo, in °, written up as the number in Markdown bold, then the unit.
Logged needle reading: **35** °
